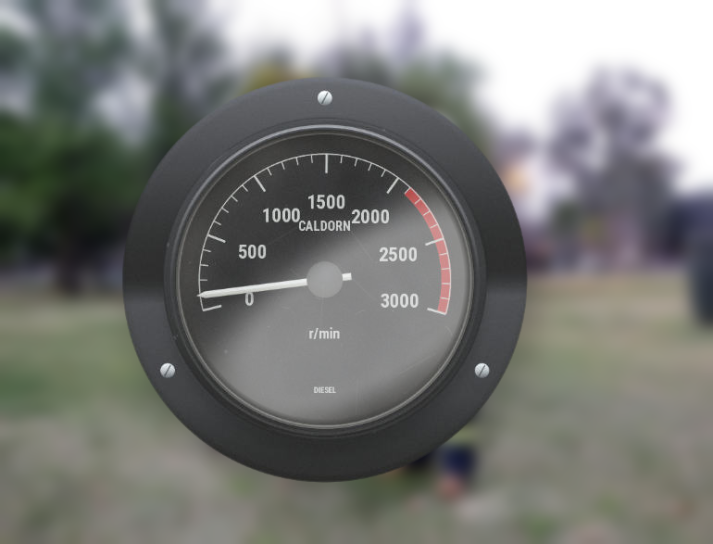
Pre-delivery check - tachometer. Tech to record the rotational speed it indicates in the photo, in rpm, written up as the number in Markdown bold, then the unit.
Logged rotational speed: **100** rpm
